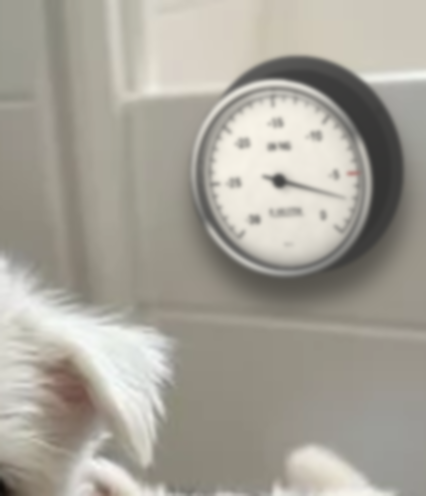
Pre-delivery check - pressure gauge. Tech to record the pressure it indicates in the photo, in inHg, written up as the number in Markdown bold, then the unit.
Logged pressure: **-3** inHg
